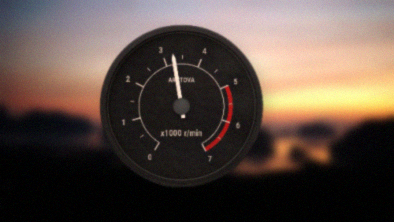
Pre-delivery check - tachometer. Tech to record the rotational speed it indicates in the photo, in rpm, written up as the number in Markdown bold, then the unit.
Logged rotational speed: **3250** rpm
